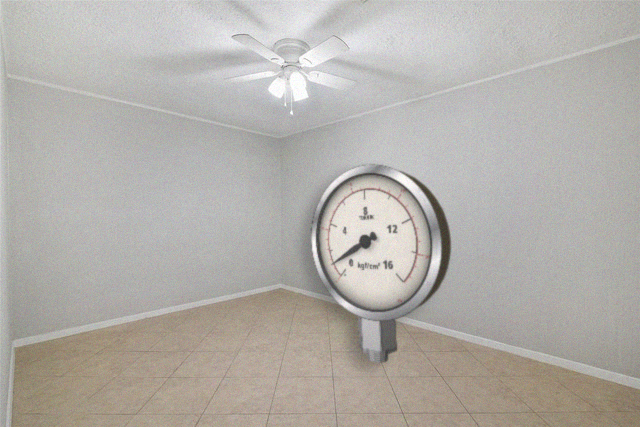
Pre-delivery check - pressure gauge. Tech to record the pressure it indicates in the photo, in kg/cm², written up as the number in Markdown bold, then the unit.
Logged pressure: **1** kg/cm²
